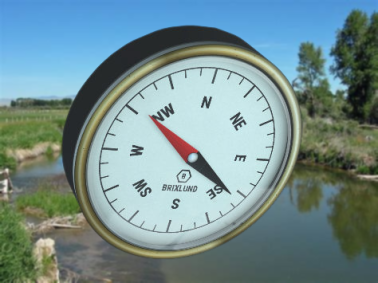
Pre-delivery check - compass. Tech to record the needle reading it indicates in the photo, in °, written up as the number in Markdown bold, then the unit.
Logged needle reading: **305** °
